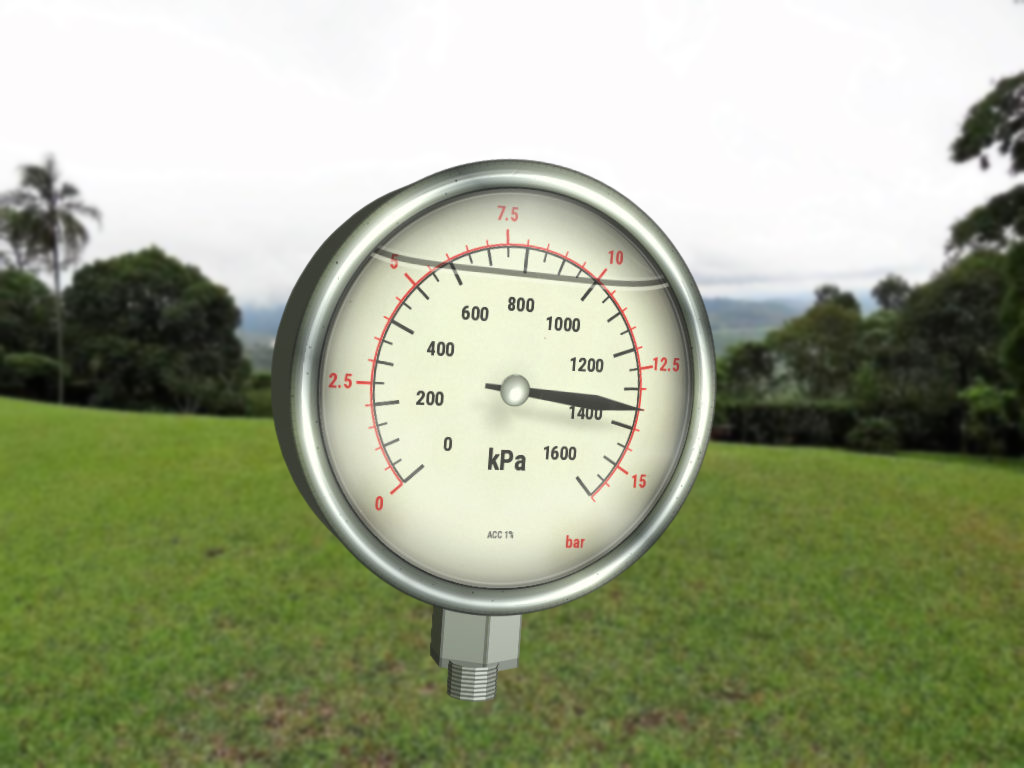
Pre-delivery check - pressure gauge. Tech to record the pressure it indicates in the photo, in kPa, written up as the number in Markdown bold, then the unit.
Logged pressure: **1350** kPa
